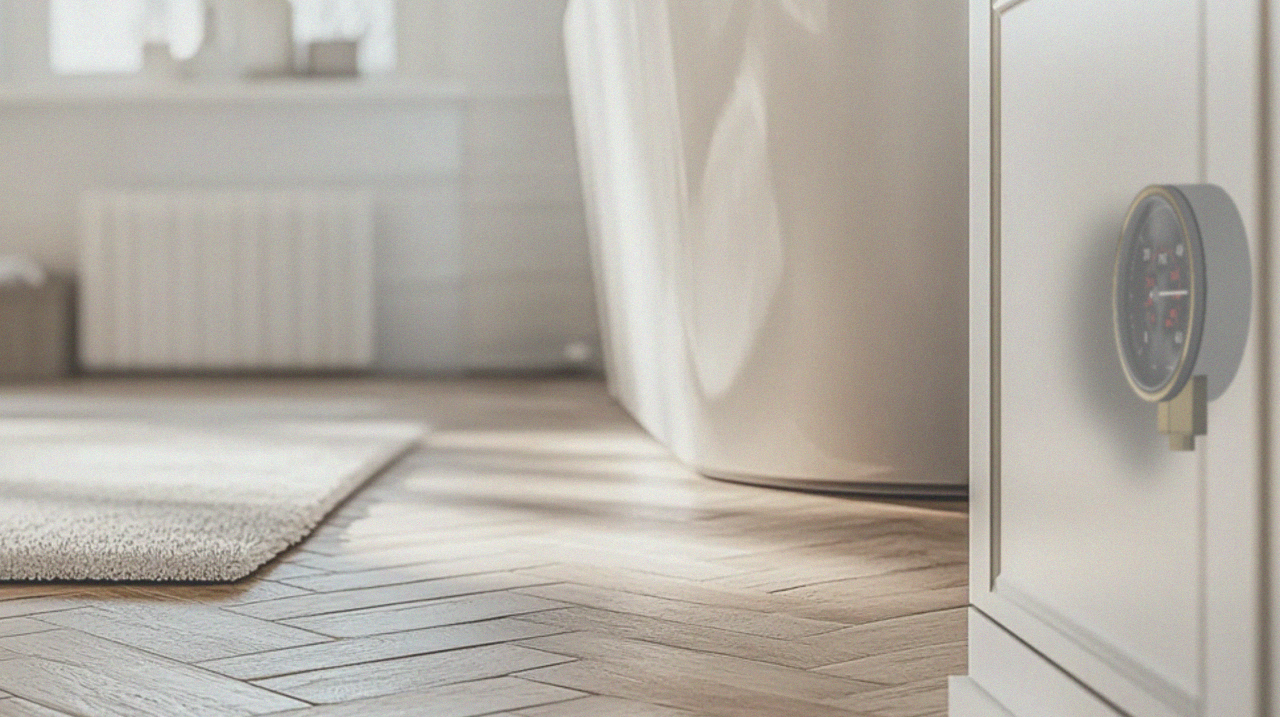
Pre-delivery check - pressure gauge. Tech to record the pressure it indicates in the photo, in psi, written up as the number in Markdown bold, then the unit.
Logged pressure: **50** psi
